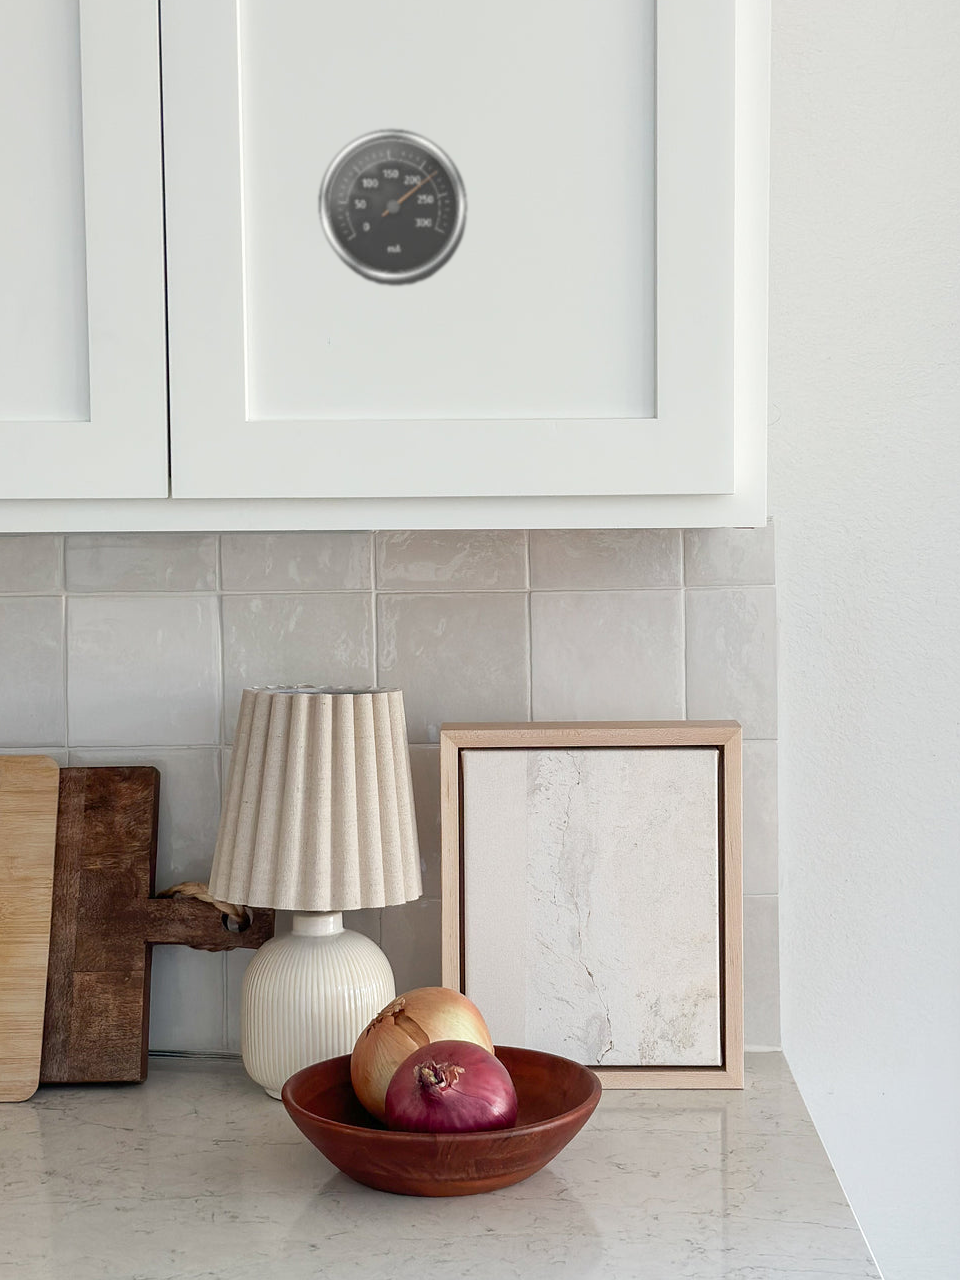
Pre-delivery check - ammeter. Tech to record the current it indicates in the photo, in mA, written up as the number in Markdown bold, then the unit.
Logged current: **220** mA
